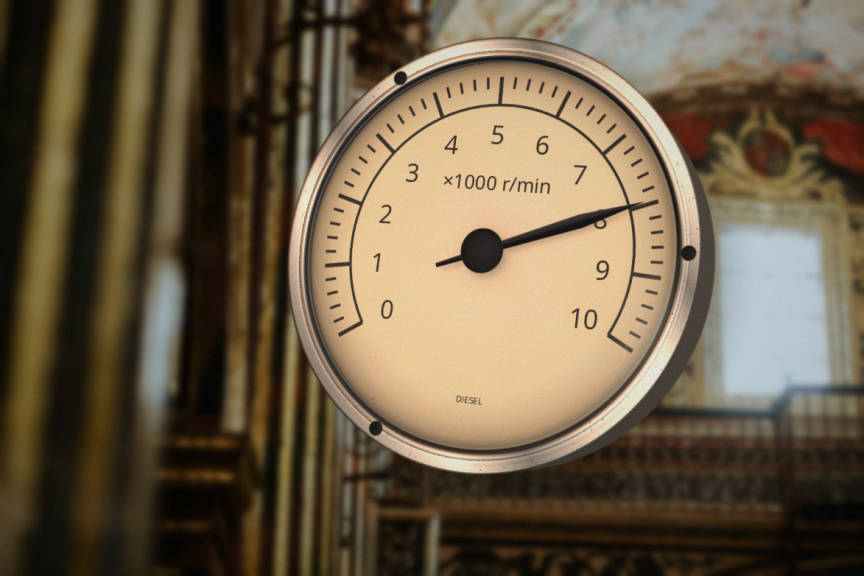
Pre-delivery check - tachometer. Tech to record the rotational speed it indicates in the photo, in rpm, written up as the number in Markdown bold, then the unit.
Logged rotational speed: **8000** rpm
